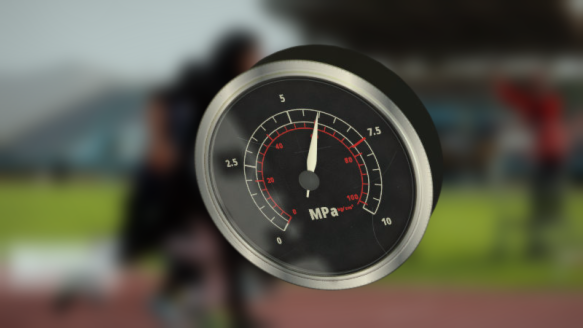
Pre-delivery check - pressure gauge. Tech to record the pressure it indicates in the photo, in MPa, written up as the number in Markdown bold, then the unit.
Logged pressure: **6** MPa
